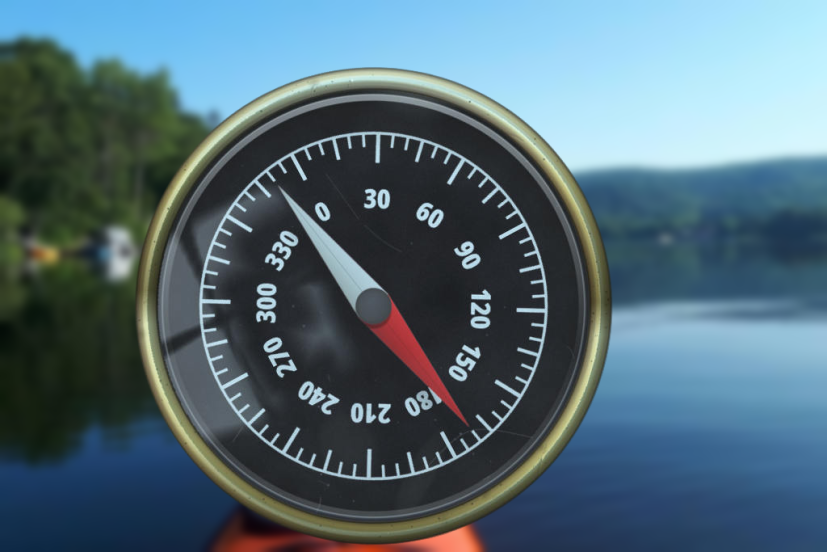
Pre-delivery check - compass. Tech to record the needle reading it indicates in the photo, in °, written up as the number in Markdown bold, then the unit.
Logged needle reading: **170** °
